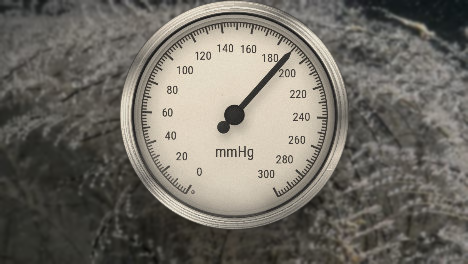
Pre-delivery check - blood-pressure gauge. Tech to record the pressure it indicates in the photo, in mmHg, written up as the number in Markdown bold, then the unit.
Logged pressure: **190** mmHg
